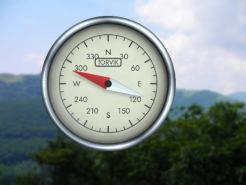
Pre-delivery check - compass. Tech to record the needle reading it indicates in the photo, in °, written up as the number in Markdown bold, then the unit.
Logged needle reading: **290** °
